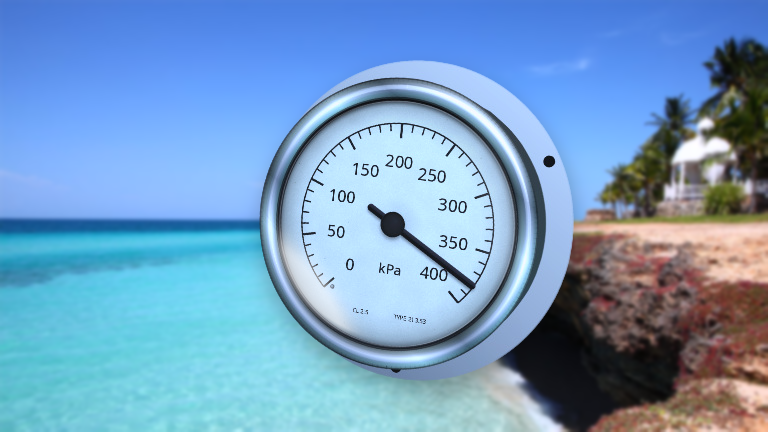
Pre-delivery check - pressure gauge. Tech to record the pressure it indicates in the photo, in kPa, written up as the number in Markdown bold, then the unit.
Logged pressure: **380** kPa
